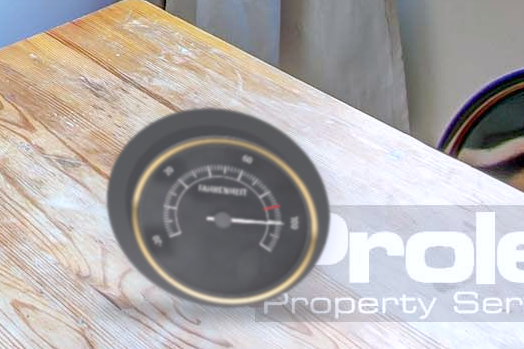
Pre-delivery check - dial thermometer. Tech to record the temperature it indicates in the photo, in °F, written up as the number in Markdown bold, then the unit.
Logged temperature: **100** °F
